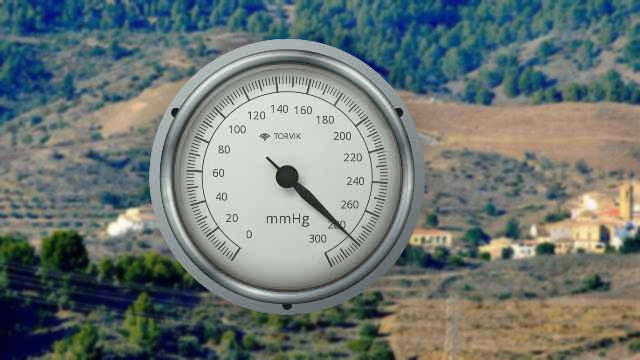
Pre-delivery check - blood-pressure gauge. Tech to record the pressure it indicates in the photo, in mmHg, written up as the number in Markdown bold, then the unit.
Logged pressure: **280** mmHg
